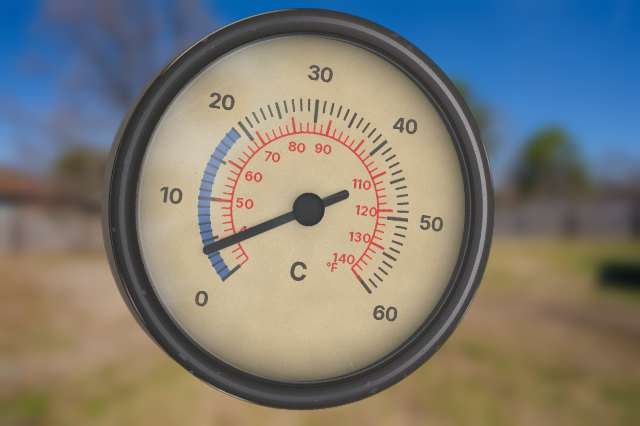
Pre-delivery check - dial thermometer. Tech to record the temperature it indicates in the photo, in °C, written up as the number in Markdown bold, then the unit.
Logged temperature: **4** °C
